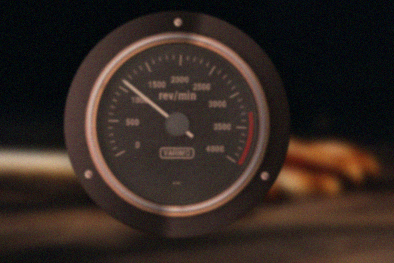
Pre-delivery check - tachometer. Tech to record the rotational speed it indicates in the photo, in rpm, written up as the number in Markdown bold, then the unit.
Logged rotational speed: **1100** rpm
